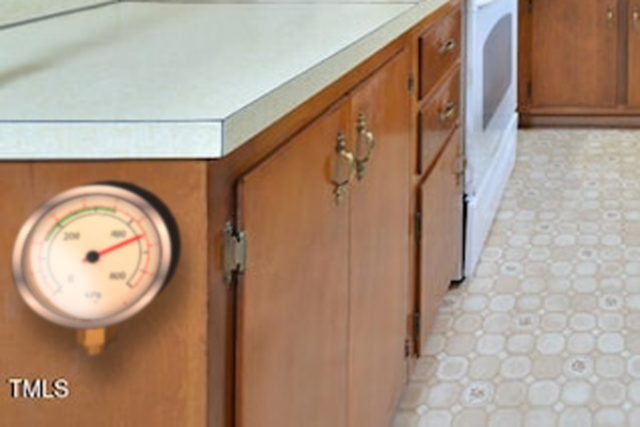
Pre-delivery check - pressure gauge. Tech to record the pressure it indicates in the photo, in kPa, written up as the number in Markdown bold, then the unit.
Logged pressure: **450** kPa
